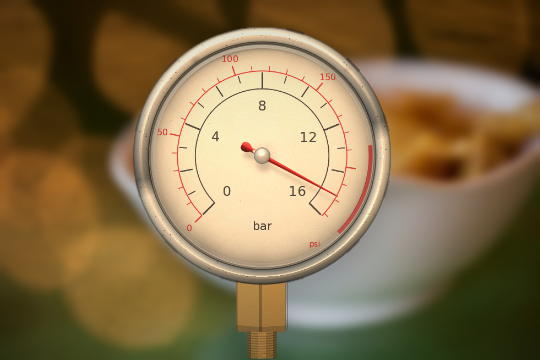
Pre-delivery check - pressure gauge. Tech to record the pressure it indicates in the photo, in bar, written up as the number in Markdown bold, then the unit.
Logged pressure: **15** bar
